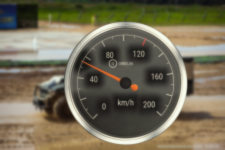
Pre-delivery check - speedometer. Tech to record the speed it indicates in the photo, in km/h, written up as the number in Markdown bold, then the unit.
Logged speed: **55** km/h
